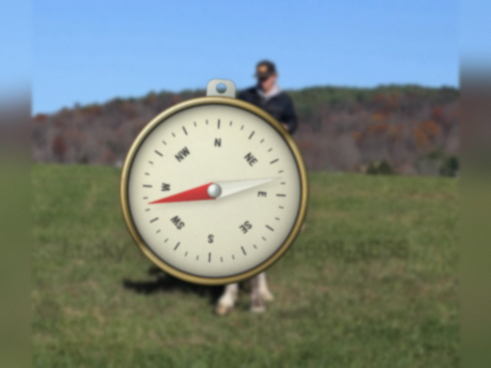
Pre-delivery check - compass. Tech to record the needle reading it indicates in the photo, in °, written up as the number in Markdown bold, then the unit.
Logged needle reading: **255** °
